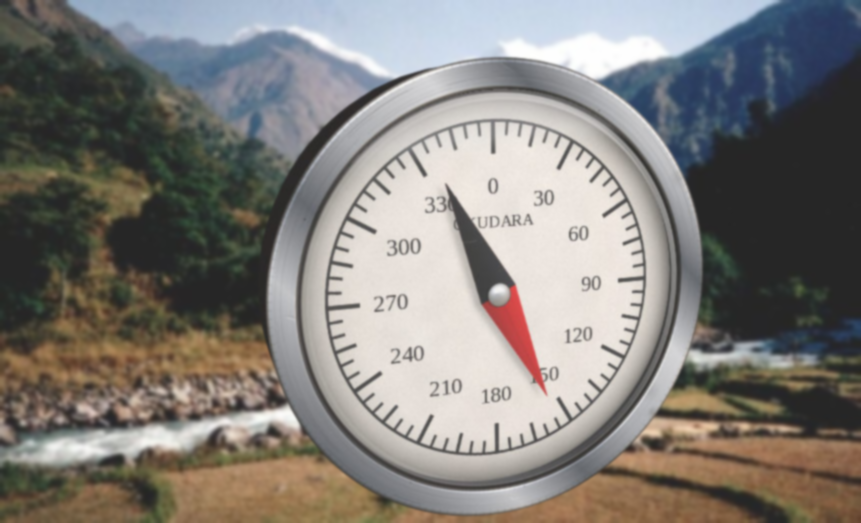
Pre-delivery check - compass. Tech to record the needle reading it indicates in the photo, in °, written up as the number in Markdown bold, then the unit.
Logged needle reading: **155** °
